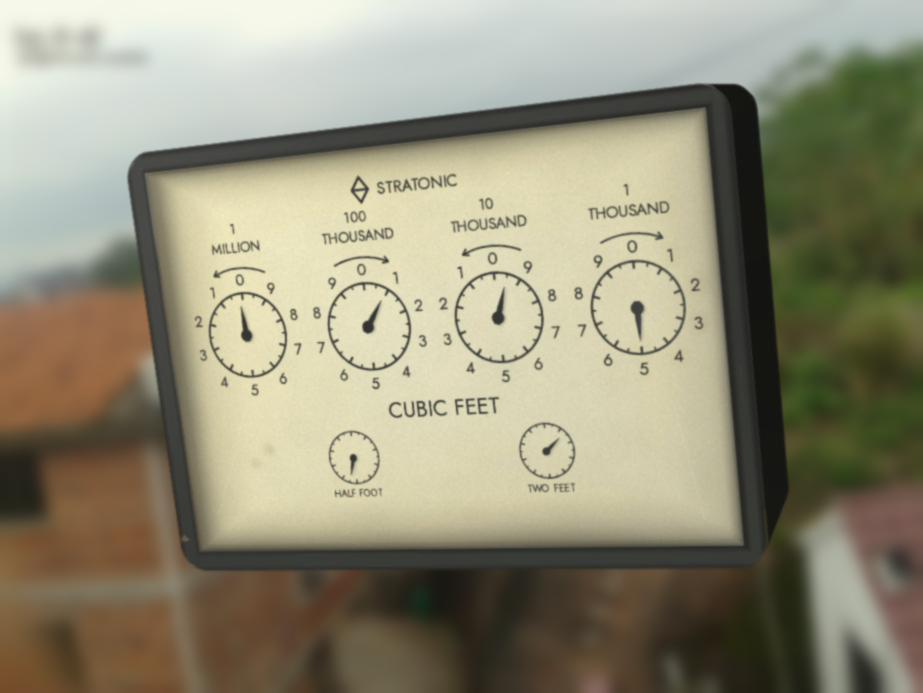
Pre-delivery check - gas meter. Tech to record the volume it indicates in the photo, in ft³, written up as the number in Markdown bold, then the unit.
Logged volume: **9500** ft³
